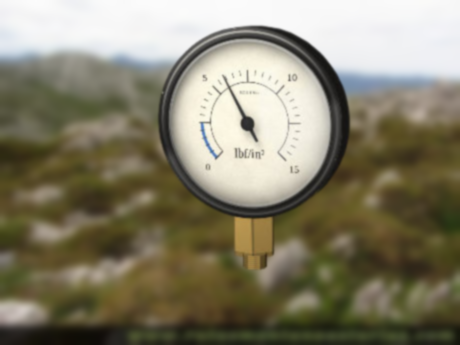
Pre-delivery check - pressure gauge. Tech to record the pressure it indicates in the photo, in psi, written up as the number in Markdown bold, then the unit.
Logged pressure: **6** psi
